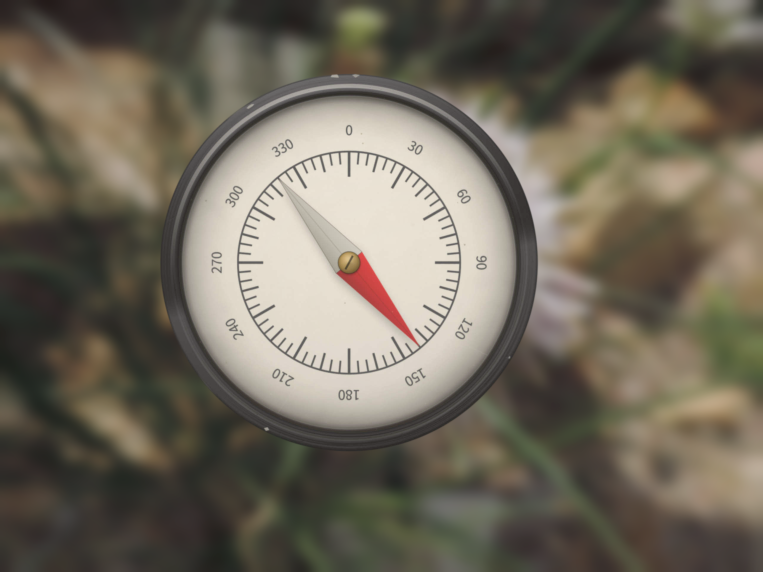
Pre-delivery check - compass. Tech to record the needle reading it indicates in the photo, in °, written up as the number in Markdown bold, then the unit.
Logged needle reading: **140** °
